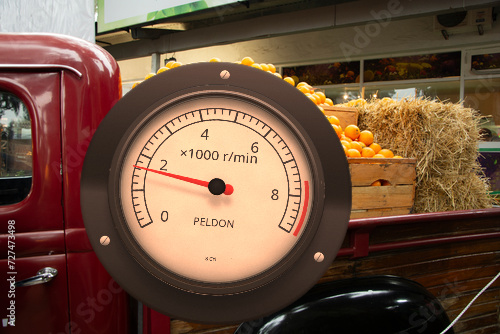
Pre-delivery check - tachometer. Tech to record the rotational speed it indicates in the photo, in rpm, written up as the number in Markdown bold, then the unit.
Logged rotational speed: **1600** rpm
